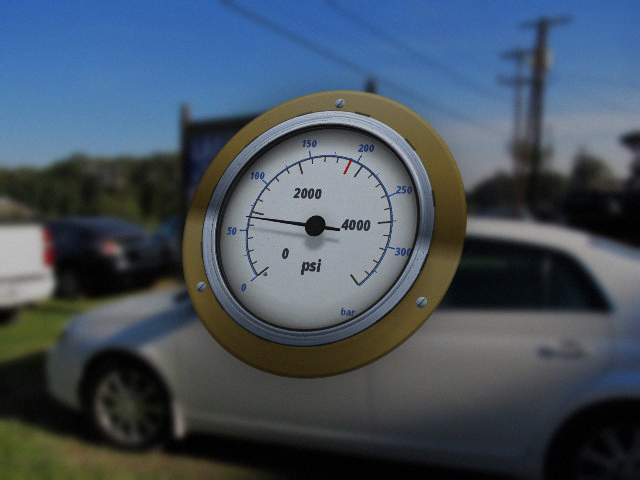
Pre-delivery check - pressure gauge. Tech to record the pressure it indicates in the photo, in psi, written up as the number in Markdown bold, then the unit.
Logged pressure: **900** psi
